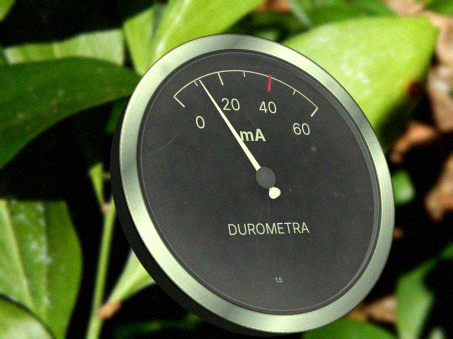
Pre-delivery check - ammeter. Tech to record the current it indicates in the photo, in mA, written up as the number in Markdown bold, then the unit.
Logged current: **10** mA
